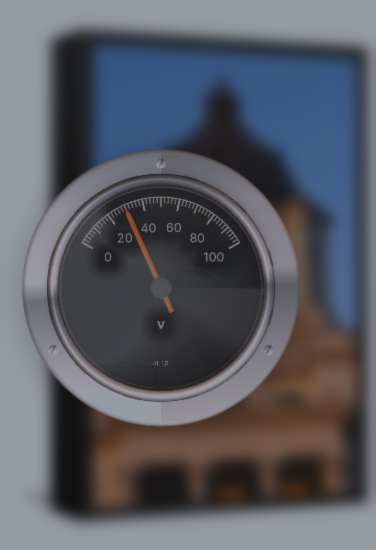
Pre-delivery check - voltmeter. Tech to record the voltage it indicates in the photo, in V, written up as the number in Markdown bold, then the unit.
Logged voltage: **30** V
